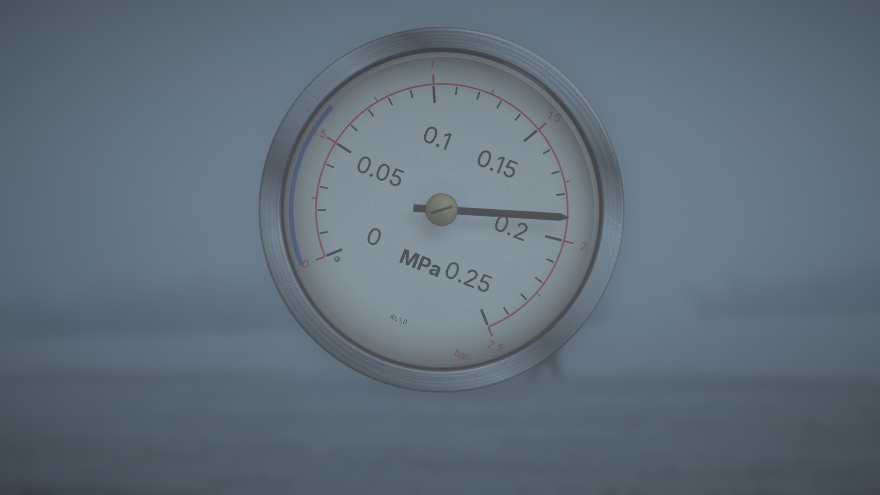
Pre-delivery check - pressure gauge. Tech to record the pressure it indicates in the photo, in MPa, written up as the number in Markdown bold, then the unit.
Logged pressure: **0.19** MPa
